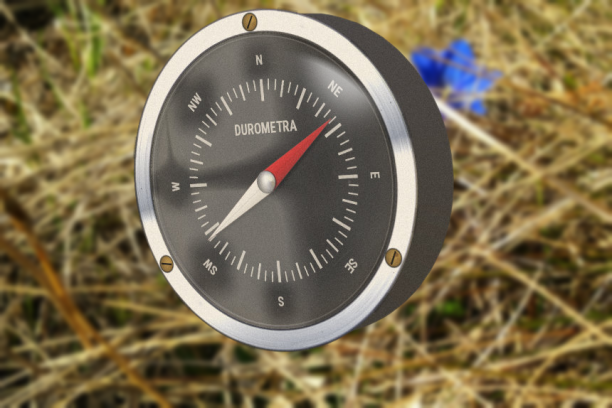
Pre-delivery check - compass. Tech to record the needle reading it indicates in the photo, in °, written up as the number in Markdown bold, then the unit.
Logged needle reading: **55** °
